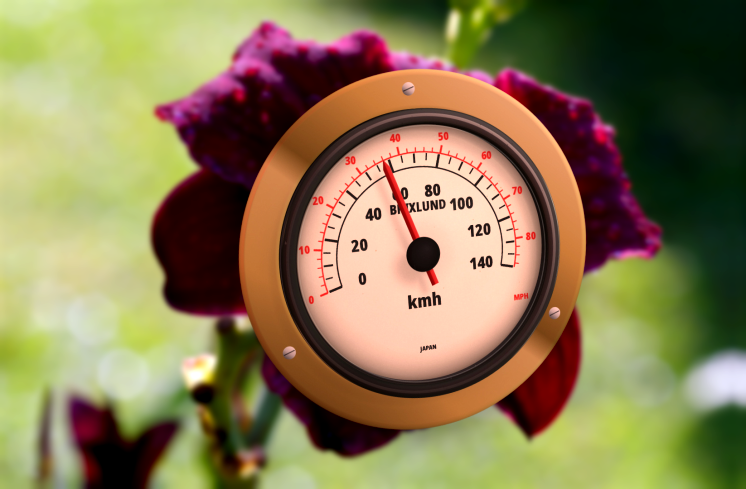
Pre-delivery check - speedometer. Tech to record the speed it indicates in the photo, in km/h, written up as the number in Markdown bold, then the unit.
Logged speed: **57.5** km/h
